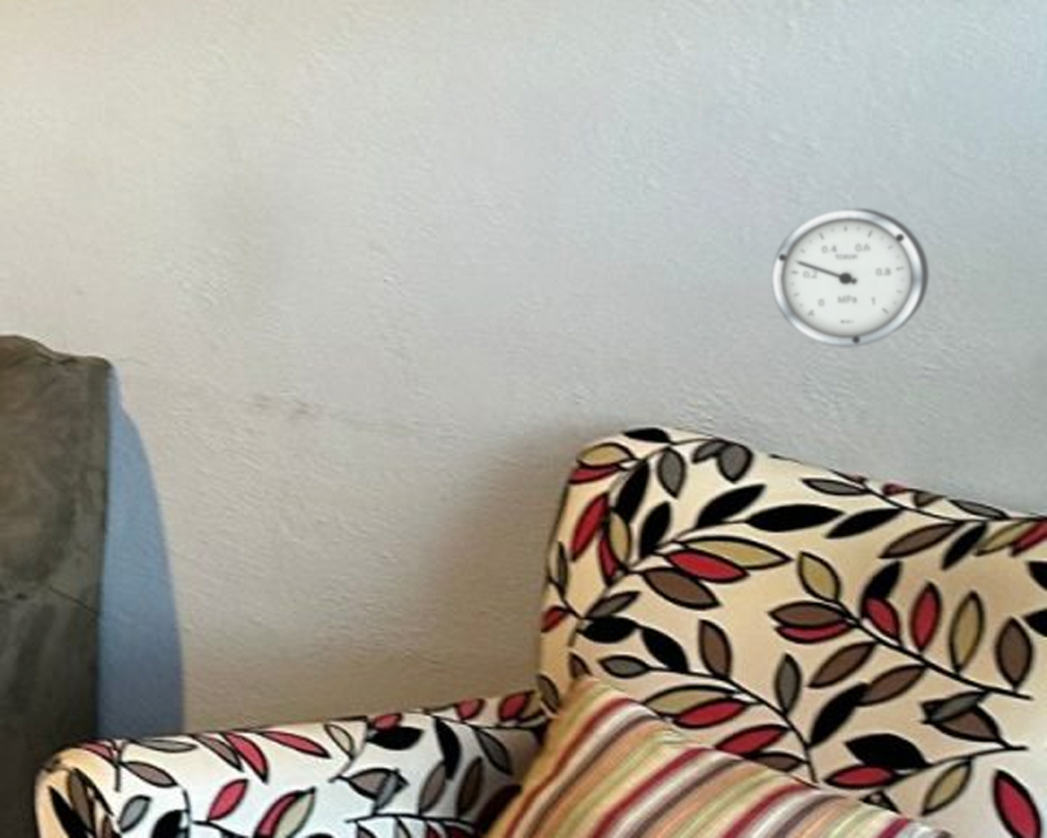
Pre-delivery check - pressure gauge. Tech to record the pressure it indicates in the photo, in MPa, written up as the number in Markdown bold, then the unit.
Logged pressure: **0.25** MPa
